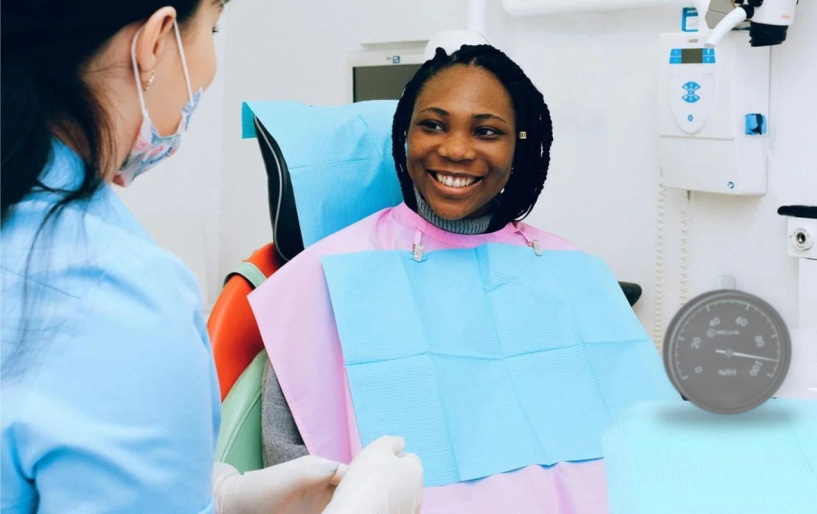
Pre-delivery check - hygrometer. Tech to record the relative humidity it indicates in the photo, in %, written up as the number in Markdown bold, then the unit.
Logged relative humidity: **92** %
